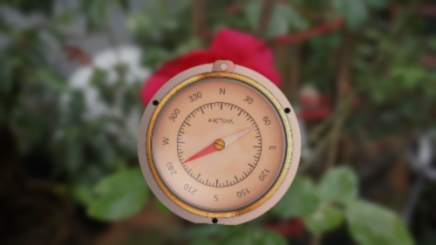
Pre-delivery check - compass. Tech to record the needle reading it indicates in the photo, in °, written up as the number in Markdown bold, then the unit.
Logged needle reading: **240** °
